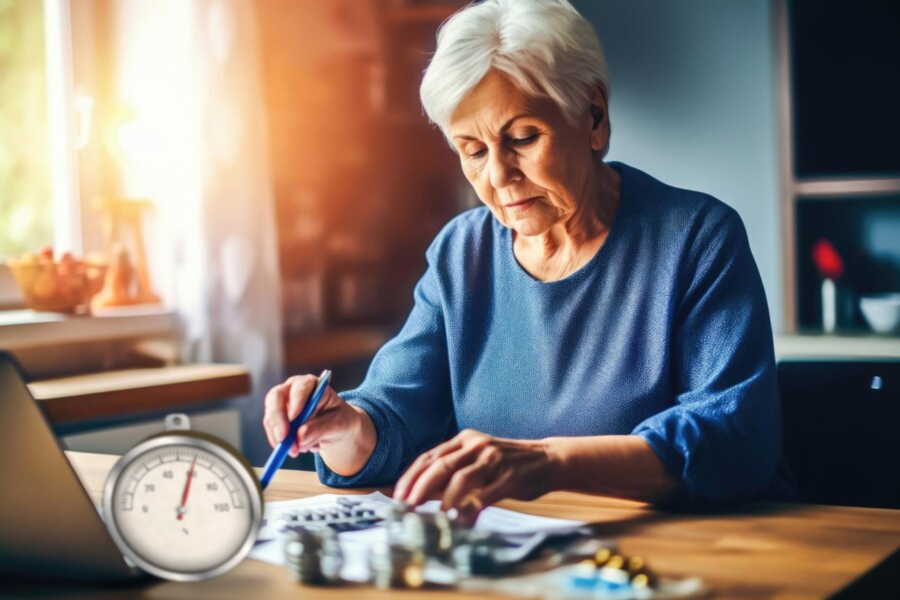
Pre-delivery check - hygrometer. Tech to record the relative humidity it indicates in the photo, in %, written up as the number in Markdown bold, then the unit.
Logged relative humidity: **60** %
